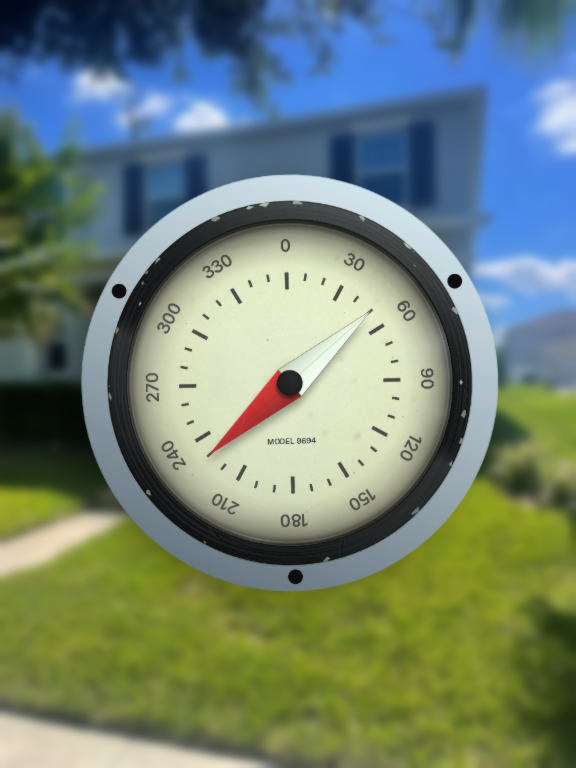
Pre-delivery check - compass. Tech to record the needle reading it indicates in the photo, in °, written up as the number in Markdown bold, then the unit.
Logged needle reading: **230** °
